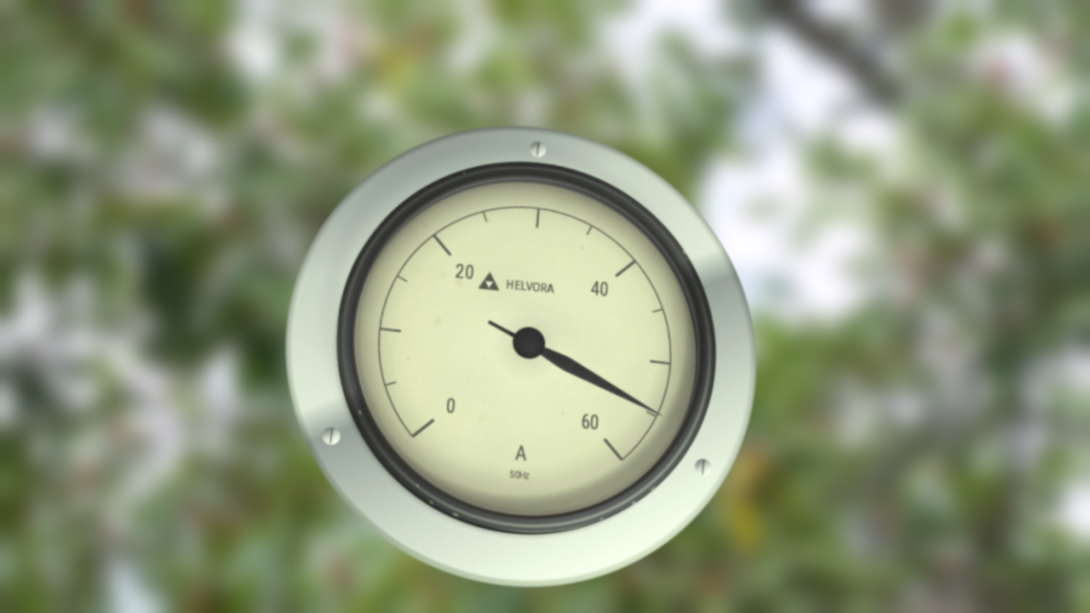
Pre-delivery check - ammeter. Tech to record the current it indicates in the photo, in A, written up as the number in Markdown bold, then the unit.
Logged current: **55** A
